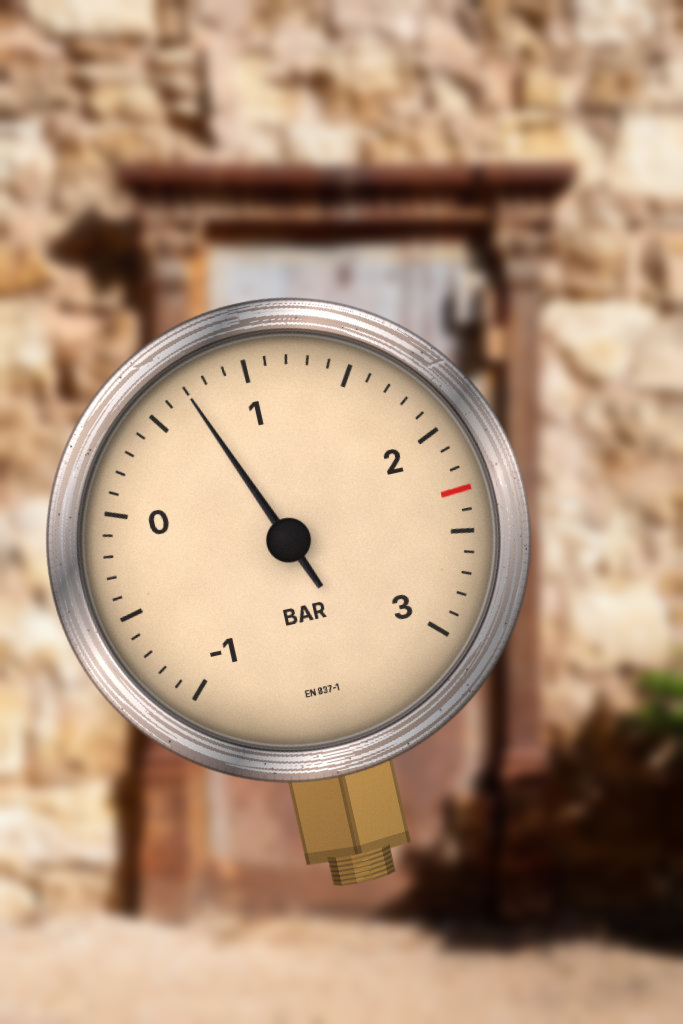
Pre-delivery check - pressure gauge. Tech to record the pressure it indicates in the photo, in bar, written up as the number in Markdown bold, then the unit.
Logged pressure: **0.7** bar
